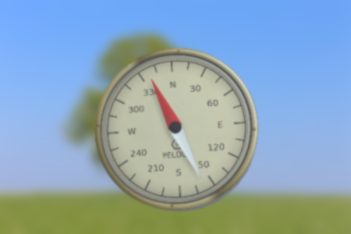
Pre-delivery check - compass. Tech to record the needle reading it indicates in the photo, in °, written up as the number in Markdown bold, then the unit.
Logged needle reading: **337.5** °
